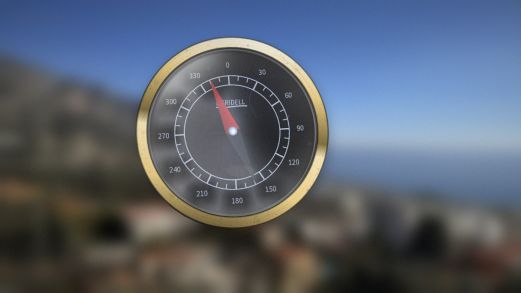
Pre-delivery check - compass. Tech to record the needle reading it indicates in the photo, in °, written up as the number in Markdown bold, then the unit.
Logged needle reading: **340** °
